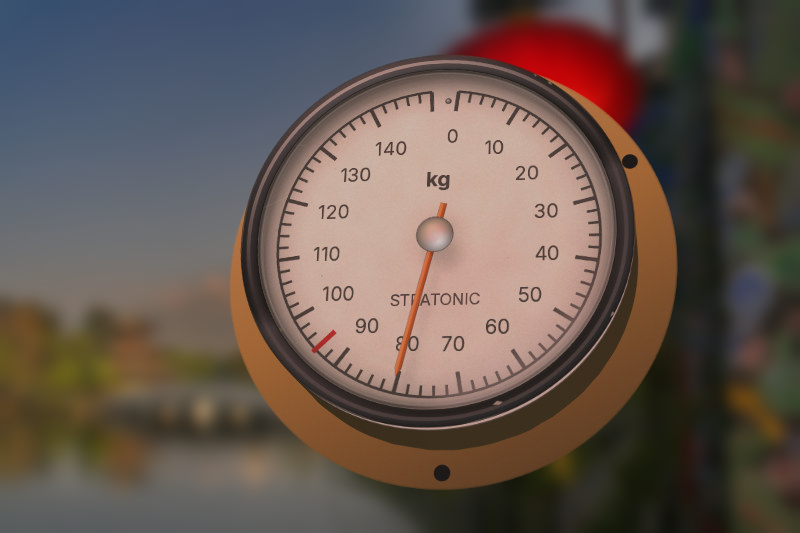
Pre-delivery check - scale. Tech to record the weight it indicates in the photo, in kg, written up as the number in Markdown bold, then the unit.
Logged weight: **80** kg
